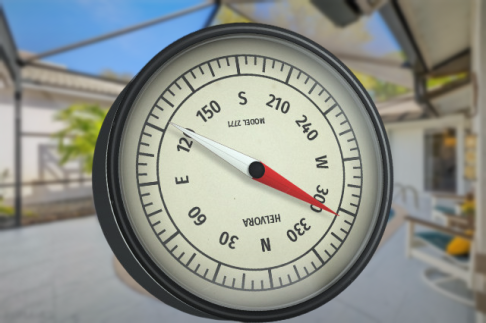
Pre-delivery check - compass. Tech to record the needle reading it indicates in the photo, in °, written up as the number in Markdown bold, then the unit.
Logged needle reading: **305** °
